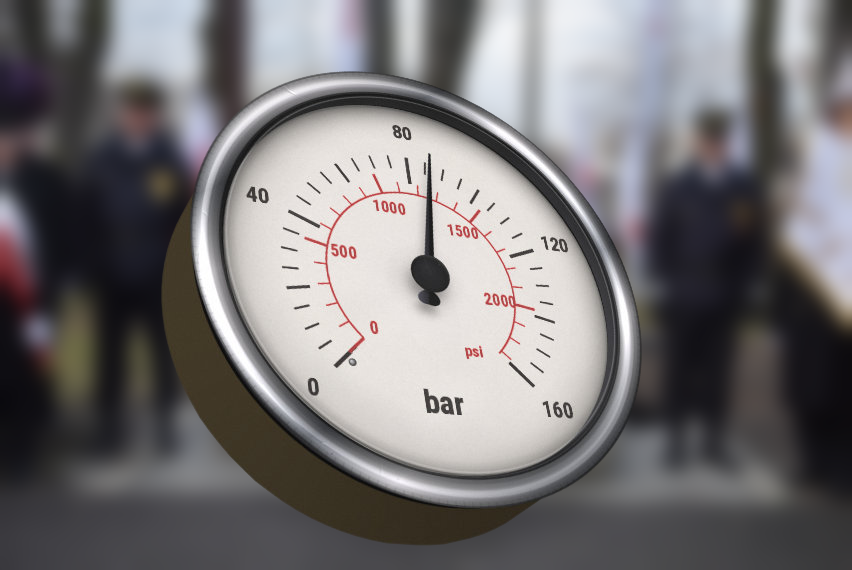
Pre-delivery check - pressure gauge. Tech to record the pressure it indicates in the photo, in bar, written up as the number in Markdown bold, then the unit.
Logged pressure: **85** bar
